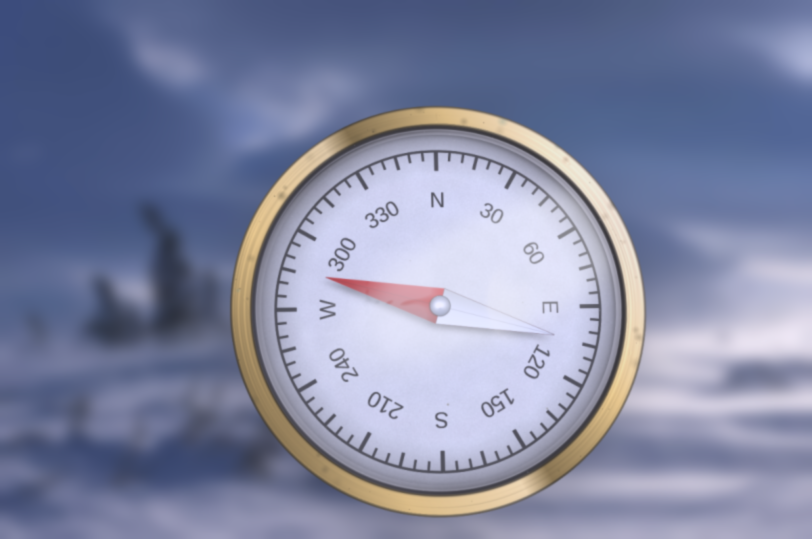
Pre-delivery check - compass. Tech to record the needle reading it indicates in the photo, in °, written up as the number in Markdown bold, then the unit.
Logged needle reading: **285** °
